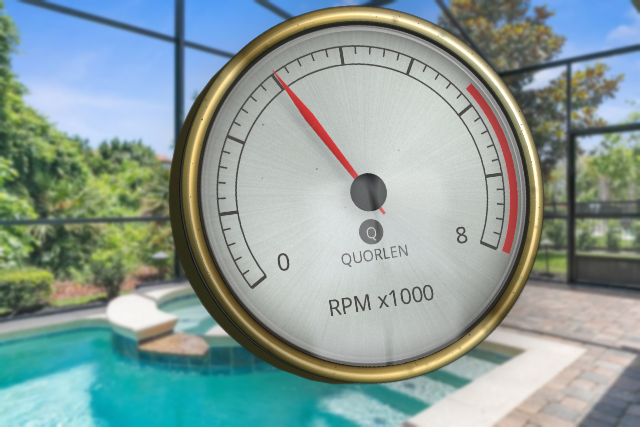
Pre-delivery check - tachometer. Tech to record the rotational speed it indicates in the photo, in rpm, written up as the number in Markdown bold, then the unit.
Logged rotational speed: **3000** rpm
